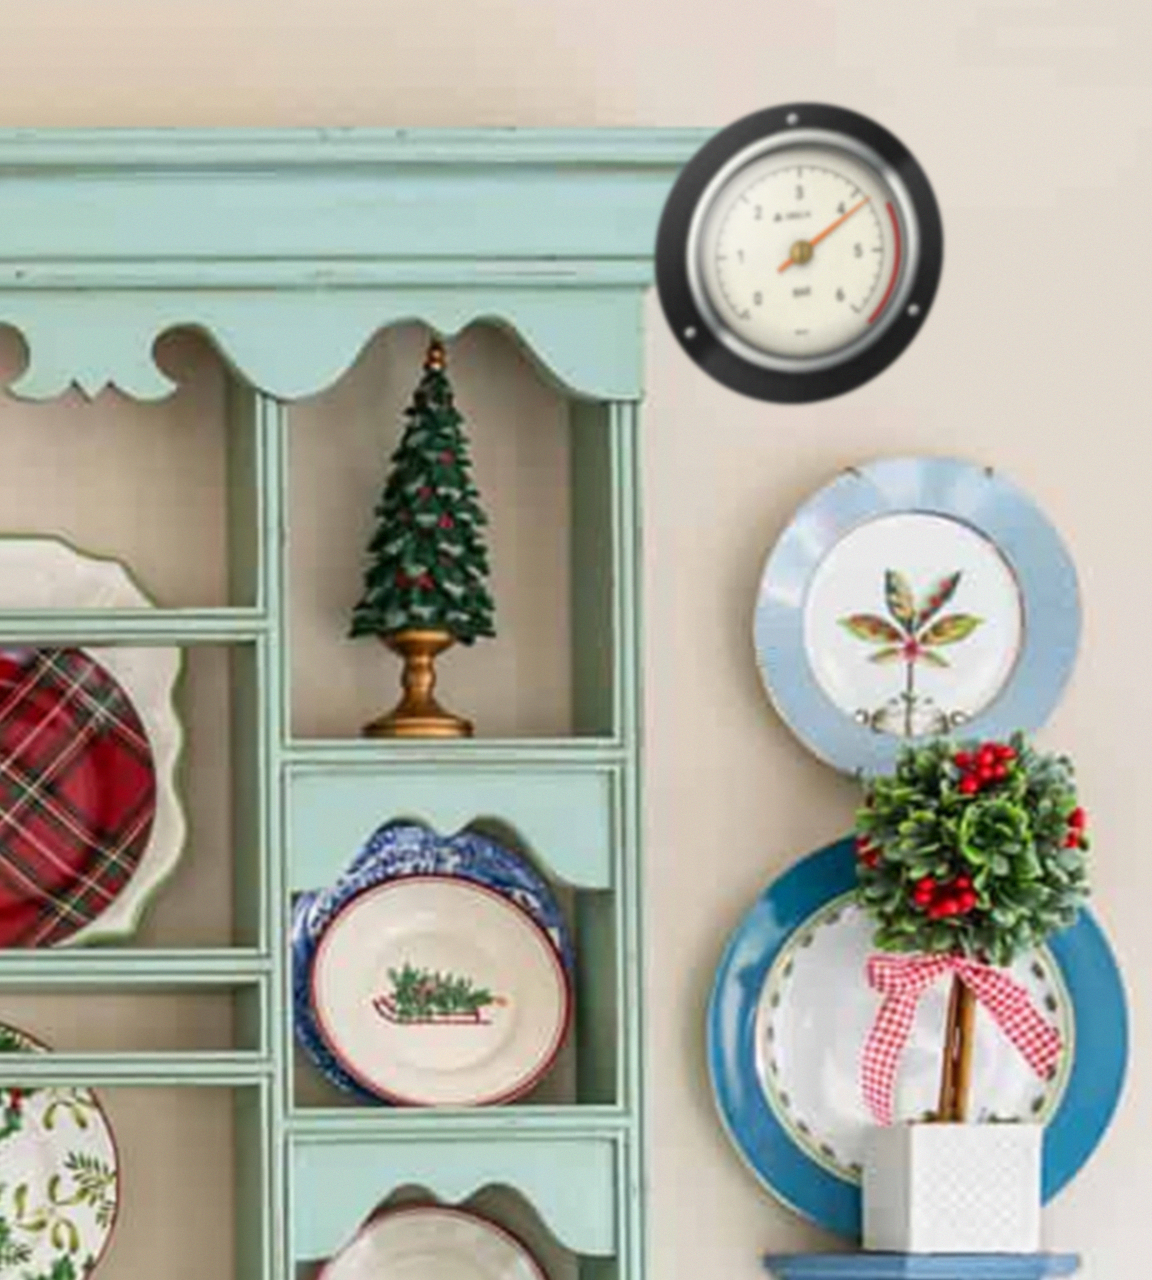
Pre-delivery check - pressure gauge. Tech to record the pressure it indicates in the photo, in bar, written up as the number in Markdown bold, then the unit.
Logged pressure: **4.2** bar
